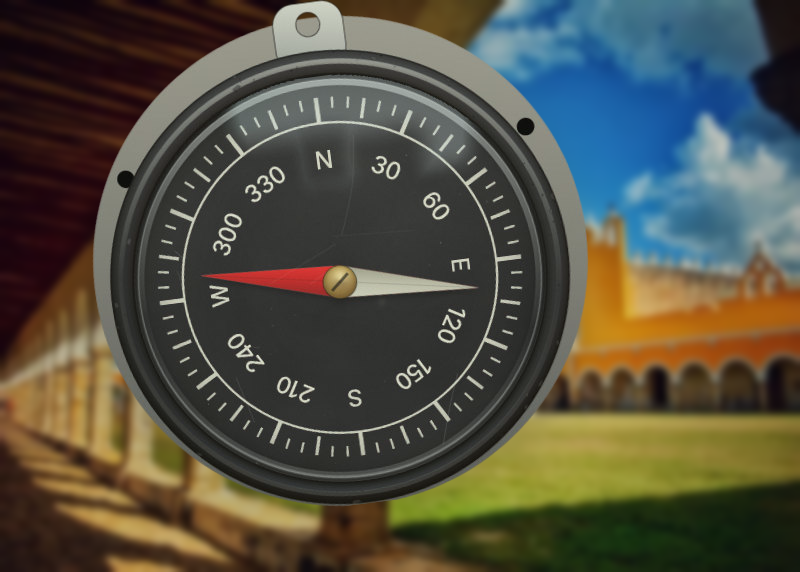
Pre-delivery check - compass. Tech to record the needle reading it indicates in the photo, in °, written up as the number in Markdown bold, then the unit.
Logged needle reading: **280** °
